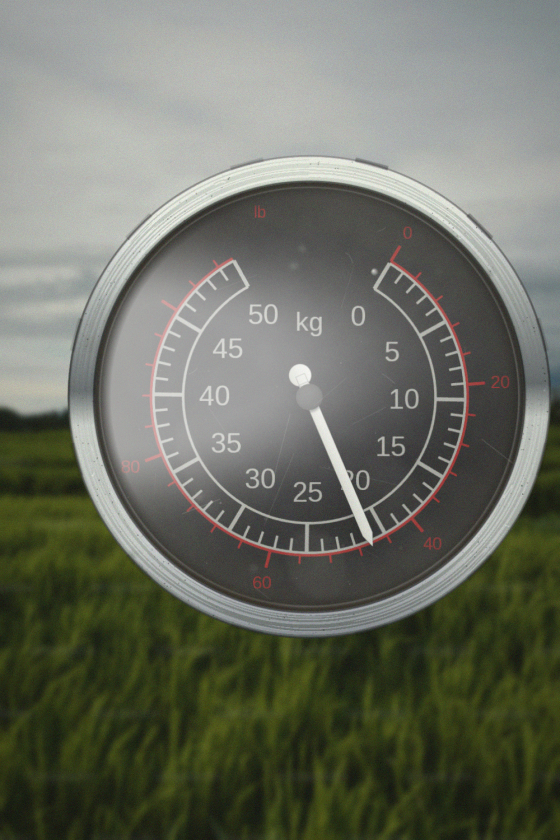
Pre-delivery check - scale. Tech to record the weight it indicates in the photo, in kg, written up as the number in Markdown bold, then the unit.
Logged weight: **21** kg
